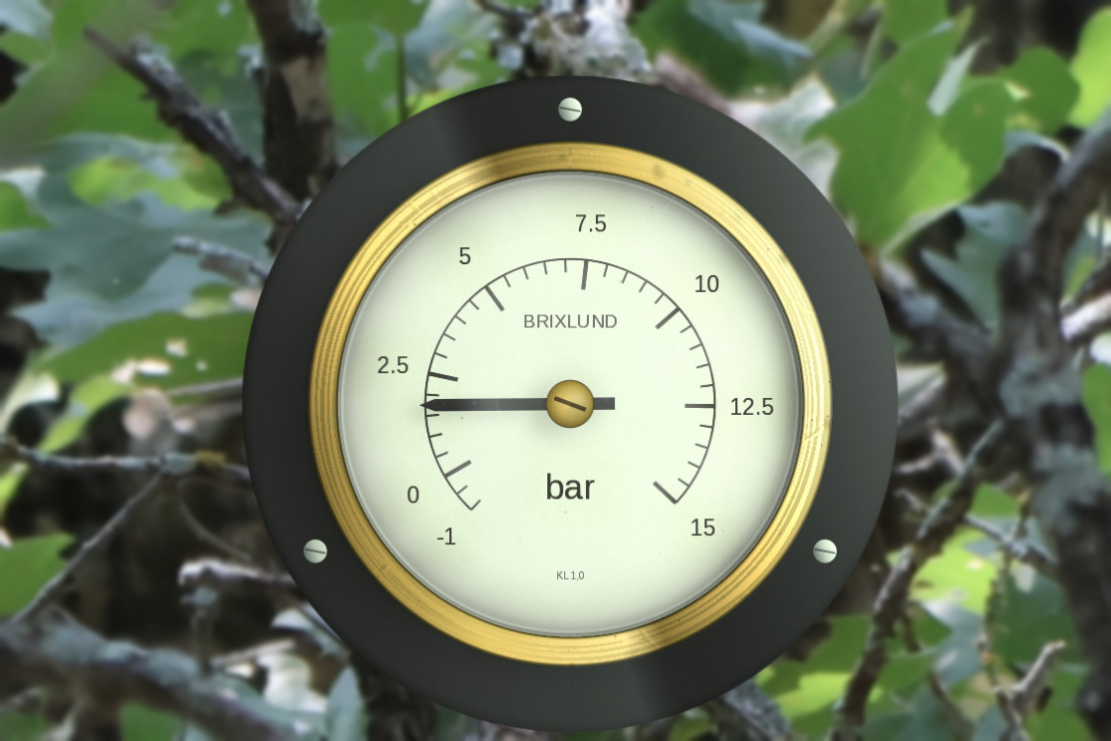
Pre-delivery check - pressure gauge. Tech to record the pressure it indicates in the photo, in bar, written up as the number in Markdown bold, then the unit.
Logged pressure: **1.75** bar
